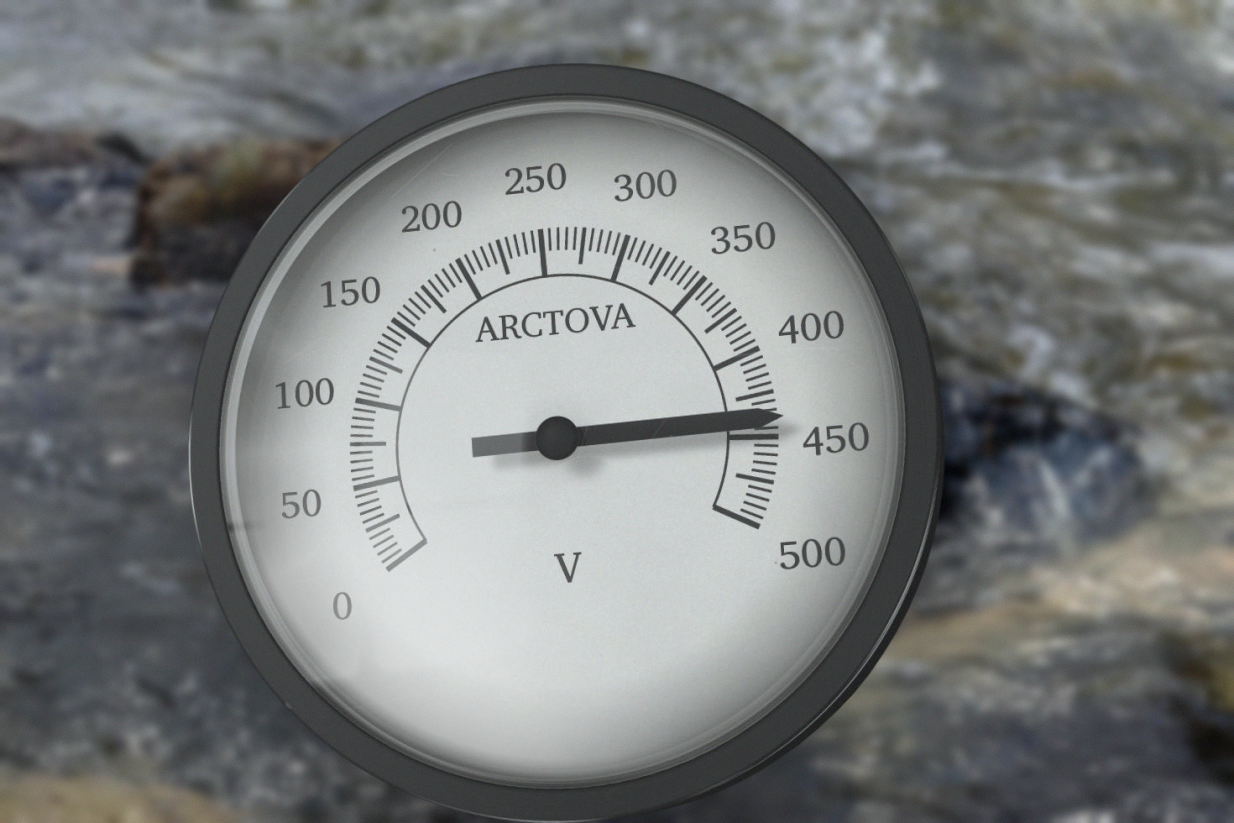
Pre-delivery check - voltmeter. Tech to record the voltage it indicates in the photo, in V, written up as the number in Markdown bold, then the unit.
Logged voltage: **440** V
